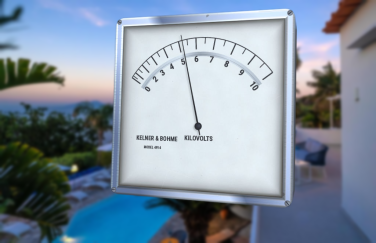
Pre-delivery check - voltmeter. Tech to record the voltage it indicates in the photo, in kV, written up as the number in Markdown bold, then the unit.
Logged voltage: **5.25** kV
